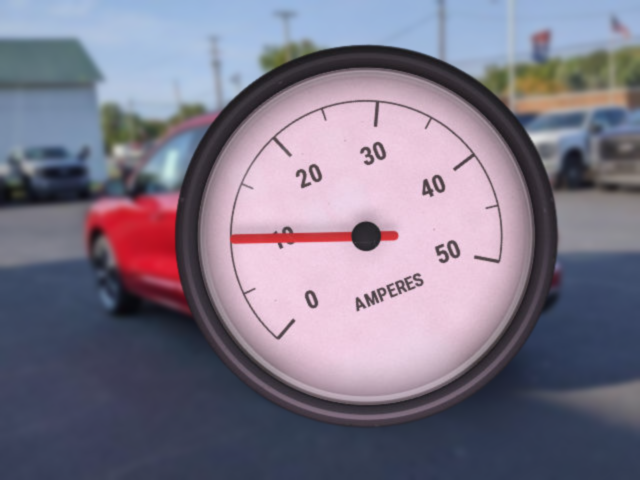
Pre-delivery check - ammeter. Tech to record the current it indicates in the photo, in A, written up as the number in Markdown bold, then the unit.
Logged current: **10** A
